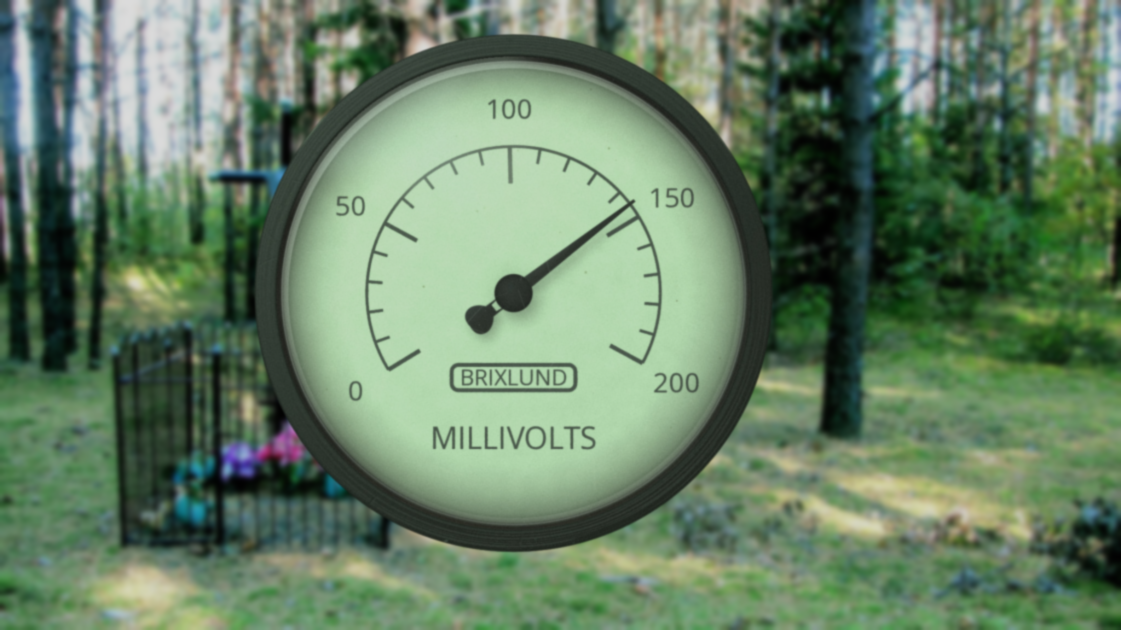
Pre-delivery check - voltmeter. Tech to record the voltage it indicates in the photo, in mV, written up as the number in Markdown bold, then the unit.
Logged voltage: **145** mV
